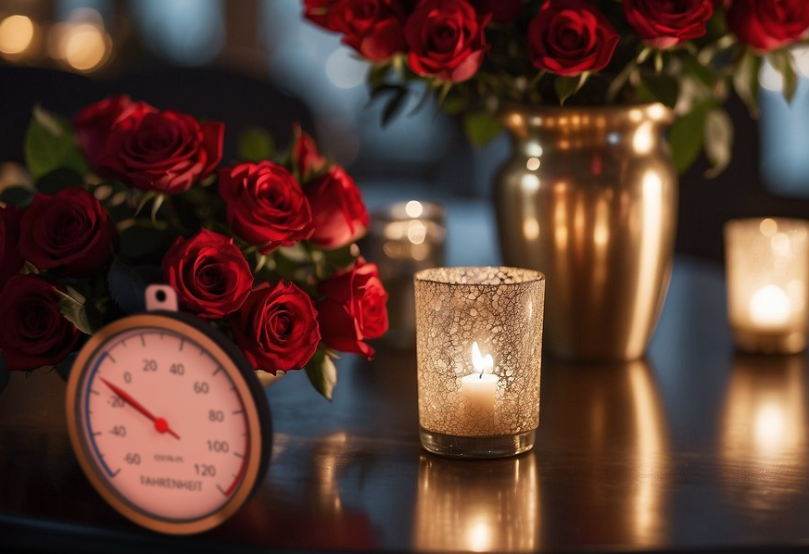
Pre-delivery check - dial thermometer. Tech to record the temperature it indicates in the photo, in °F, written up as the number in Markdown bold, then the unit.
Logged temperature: **-10** °F
